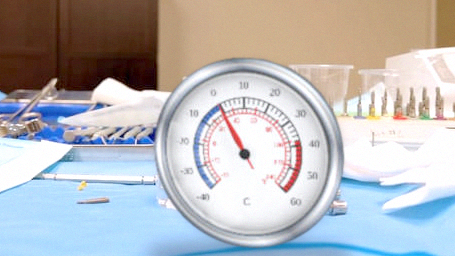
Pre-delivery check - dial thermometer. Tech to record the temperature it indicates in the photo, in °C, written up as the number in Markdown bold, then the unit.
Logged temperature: **0** °C
